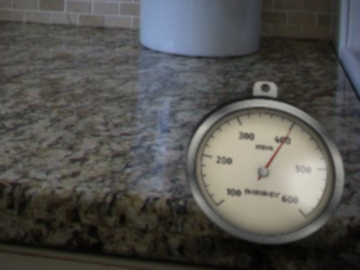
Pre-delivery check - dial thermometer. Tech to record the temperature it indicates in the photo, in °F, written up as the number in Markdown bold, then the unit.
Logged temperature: **400** °F
